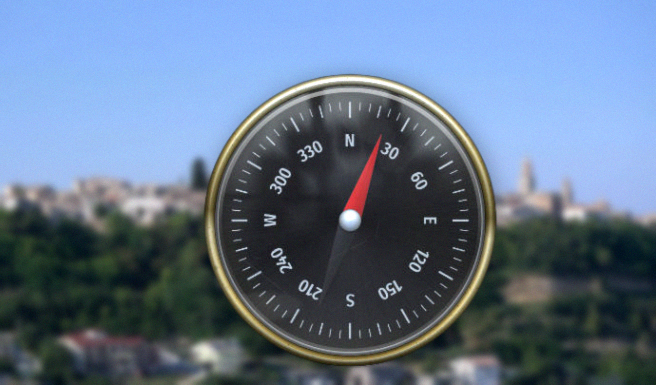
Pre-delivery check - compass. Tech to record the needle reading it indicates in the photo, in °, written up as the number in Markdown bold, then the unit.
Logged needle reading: **20** °
